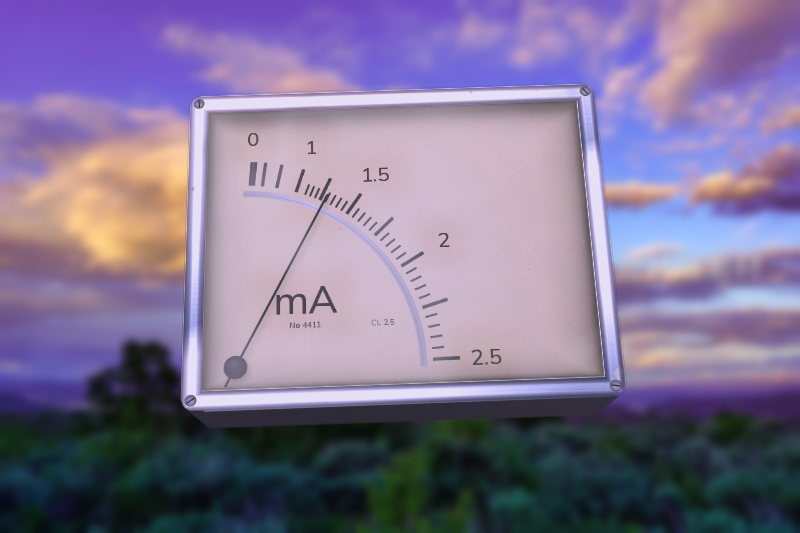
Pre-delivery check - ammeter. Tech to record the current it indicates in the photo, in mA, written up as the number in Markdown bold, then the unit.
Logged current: **1.3** mA
